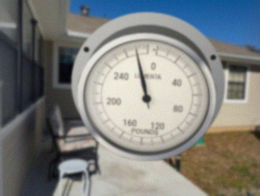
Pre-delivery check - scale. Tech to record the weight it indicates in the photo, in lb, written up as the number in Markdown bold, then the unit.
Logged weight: **270** lb
